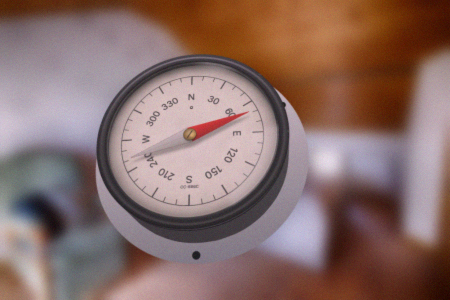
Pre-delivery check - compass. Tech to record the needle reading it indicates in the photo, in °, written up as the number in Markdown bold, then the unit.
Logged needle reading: **70** °
